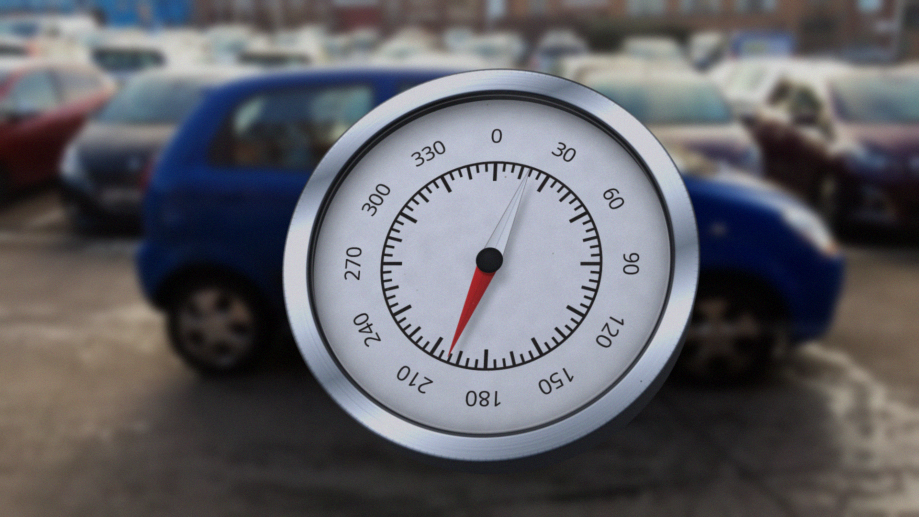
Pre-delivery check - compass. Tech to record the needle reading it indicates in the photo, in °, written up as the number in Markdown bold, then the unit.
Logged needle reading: **200** °
